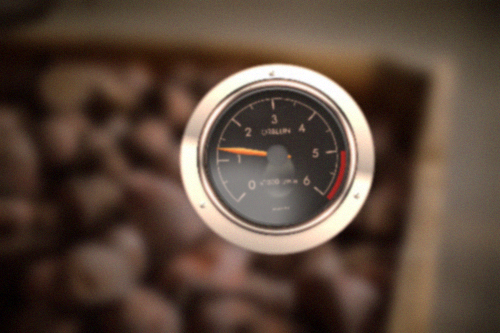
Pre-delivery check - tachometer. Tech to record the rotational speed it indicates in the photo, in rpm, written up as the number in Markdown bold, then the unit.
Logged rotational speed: **1250** rpm
